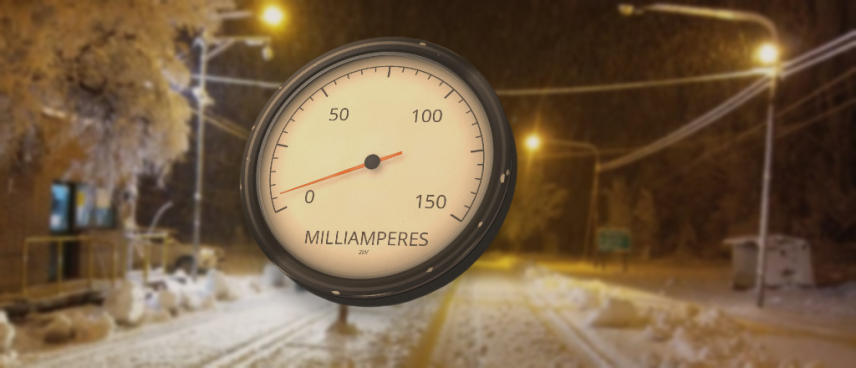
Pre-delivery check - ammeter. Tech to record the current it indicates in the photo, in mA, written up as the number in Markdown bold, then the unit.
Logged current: **5** mA
